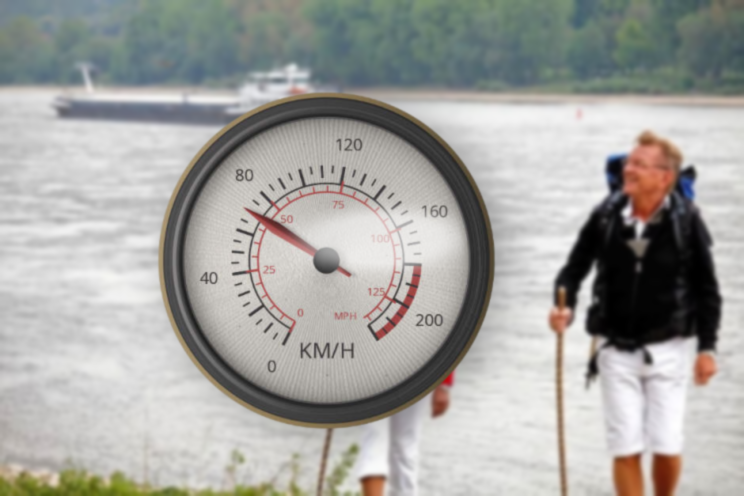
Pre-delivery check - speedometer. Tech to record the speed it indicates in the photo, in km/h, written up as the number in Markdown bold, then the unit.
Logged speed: **70** km/h
